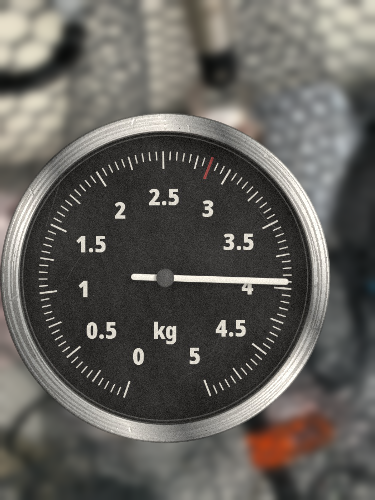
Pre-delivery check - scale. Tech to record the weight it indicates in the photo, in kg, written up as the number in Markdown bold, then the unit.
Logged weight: **3.95** kg
